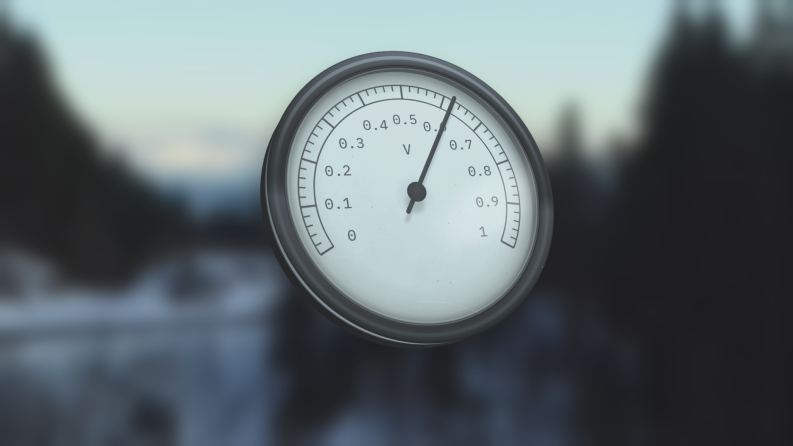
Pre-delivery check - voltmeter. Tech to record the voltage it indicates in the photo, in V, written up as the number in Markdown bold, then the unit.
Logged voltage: **0.62** V
